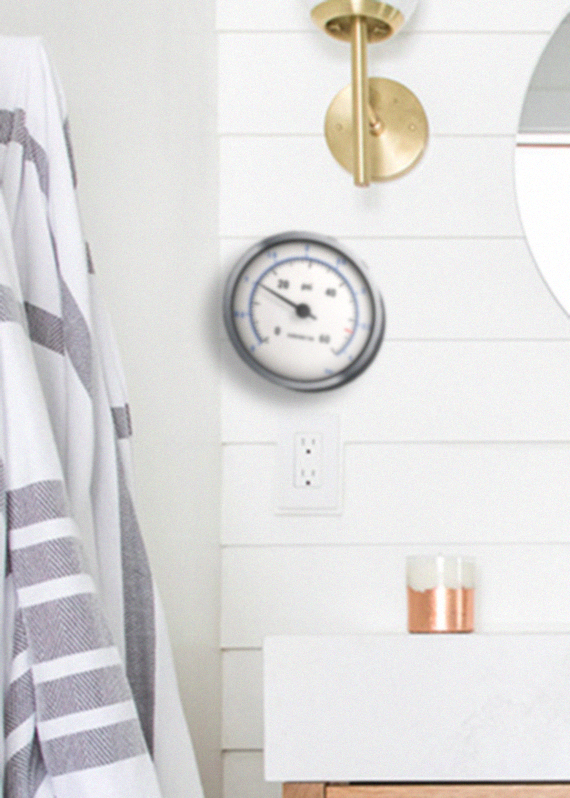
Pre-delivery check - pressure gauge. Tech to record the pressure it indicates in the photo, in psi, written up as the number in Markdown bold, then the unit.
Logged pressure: **15** psi
